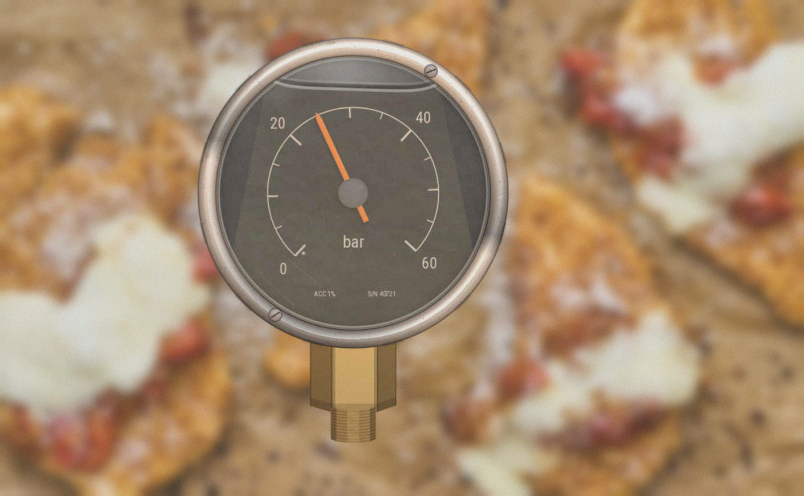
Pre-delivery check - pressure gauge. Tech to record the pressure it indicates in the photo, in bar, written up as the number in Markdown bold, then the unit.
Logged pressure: **25** bar
